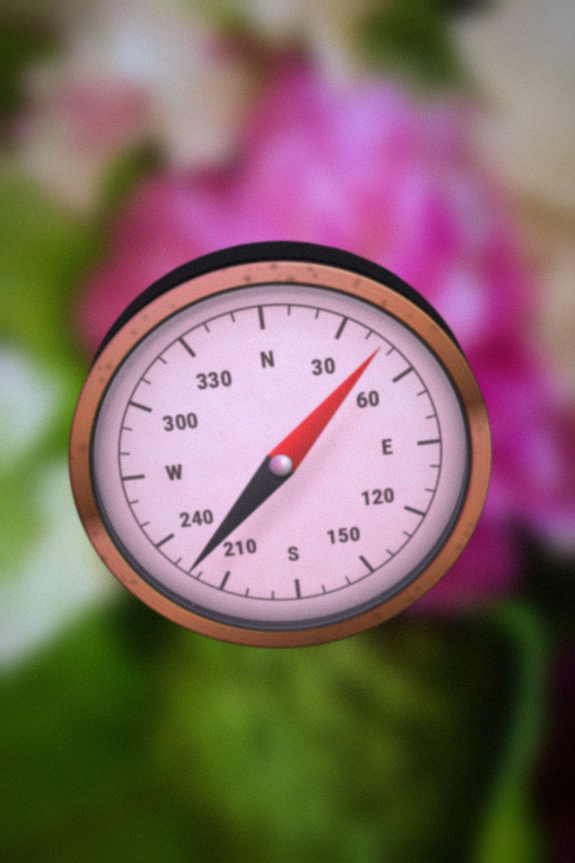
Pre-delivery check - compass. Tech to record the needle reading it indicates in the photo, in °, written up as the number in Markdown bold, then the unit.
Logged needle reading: **45** °
